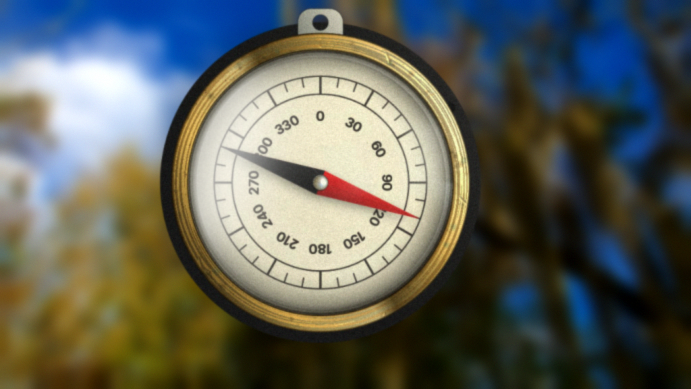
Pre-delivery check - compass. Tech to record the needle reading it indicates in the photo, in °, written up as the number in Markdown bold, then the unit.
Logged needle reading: **110** °
